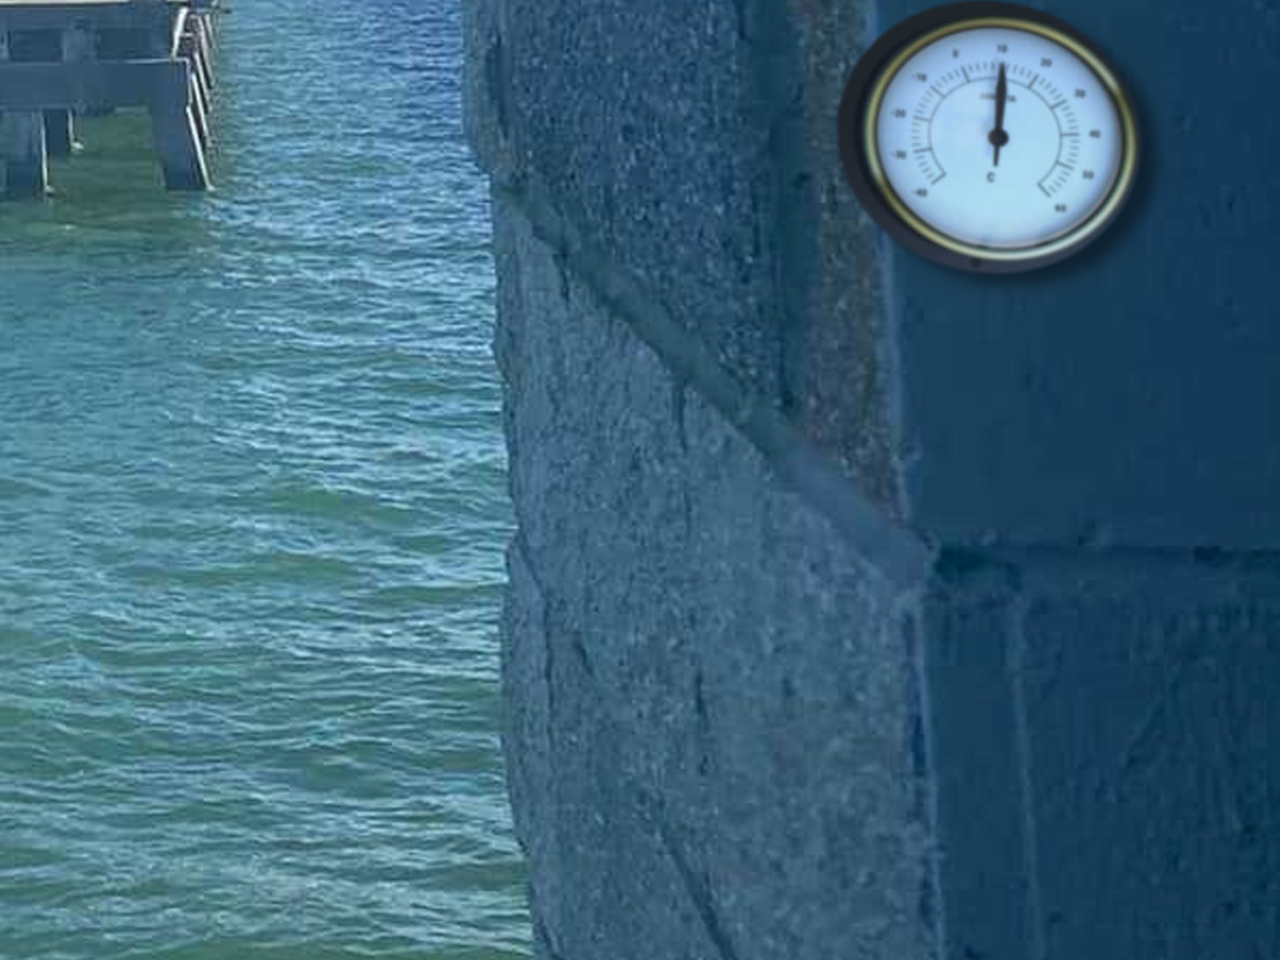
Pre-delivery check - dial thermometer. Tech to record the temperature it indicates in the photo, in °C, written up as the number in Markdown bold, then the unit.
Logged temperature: **10** °C
